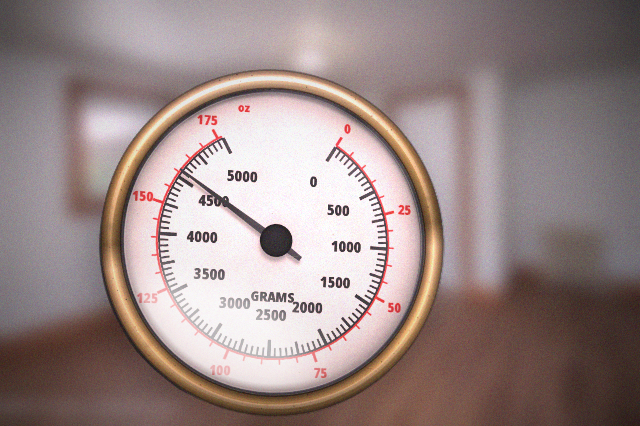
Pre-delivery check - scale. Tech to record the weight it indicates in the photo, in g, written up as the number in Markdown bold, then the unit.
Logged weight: **4550** g
